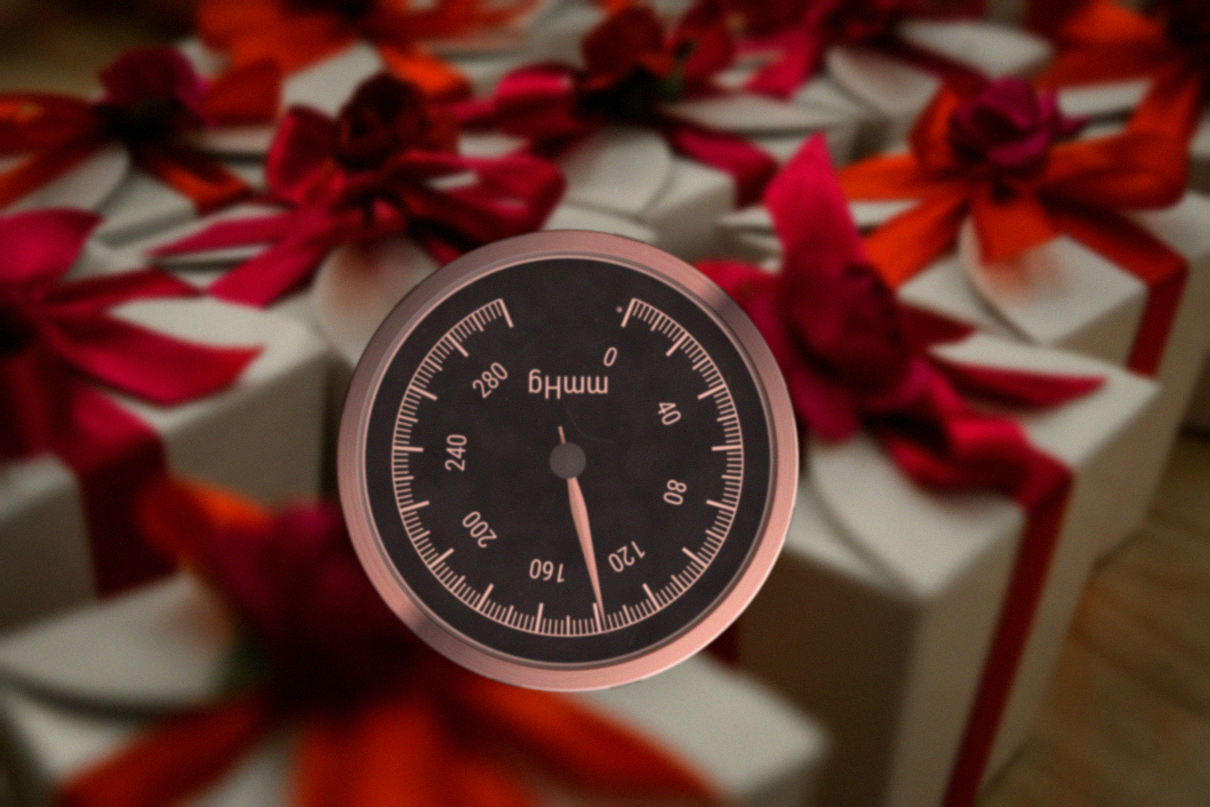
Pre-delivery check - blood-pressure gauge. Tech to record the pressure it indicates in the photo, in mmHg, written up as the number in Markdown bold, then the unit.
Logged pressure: **138** mmHg
